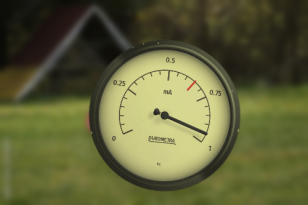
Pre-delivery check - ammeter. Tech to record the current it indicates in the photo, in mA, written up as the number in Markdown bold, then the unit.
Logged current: **0.95** mA
